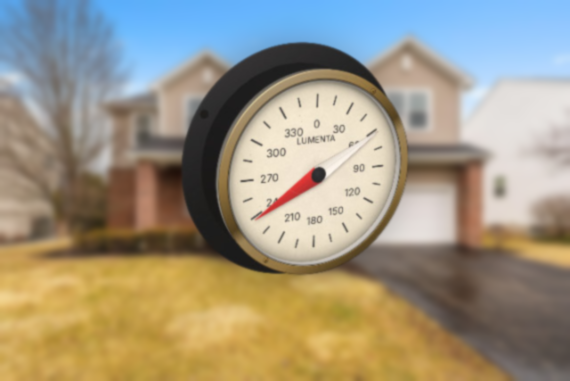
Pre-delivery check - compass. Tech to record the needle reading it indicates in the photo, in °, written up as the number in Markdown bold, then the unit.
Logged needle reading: **240** °
